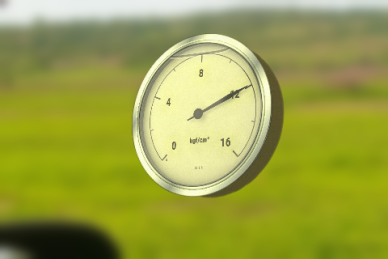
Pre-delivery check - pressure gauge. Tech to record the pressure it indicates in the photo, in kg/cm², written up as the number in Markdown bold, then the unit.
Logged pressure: **12** kg/cm²
